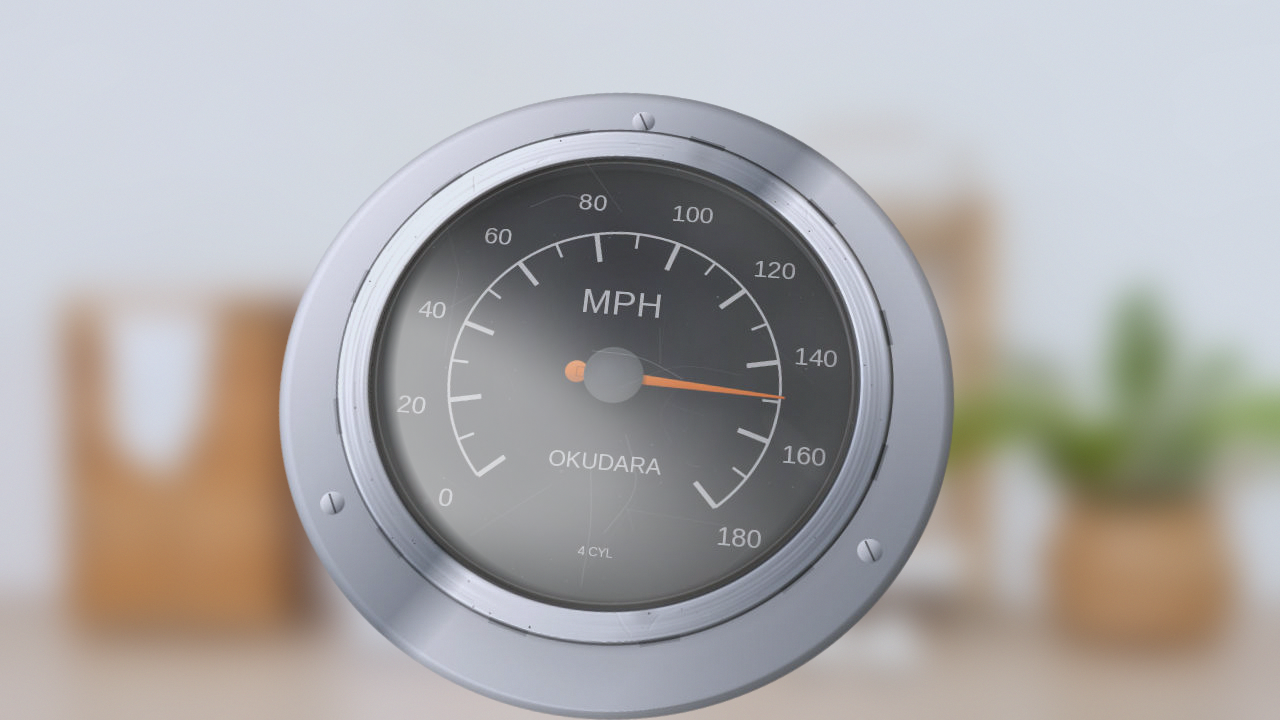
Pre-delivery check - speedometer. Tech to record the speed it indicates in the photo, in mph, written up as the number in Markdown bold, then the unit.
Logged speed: **150** mph
